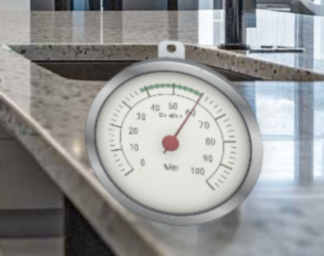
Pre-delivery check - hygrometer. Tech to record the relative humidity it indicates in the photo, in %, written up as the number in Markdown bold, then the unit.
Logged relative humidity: **60** %
